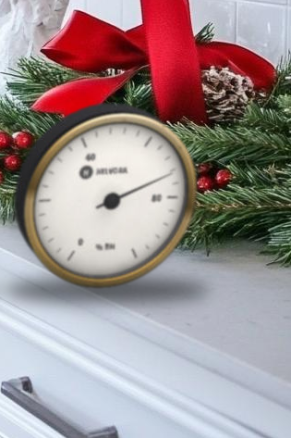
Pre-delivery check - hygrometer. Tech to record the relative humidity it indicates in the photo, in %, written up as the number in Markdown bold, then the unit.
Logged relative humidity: **72** %
